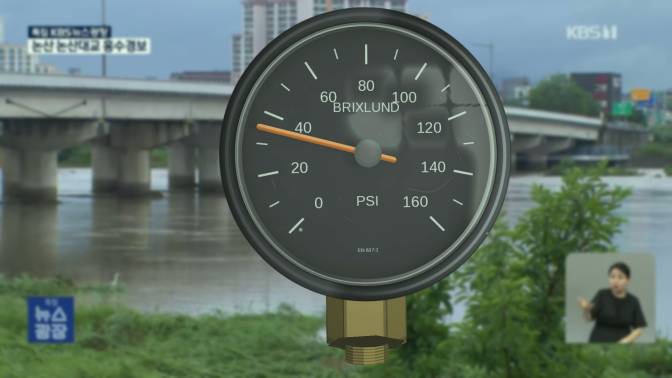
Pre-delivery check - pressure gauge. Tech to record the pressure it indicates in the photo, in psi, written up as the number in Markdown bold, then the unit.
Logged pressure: **35** psi
